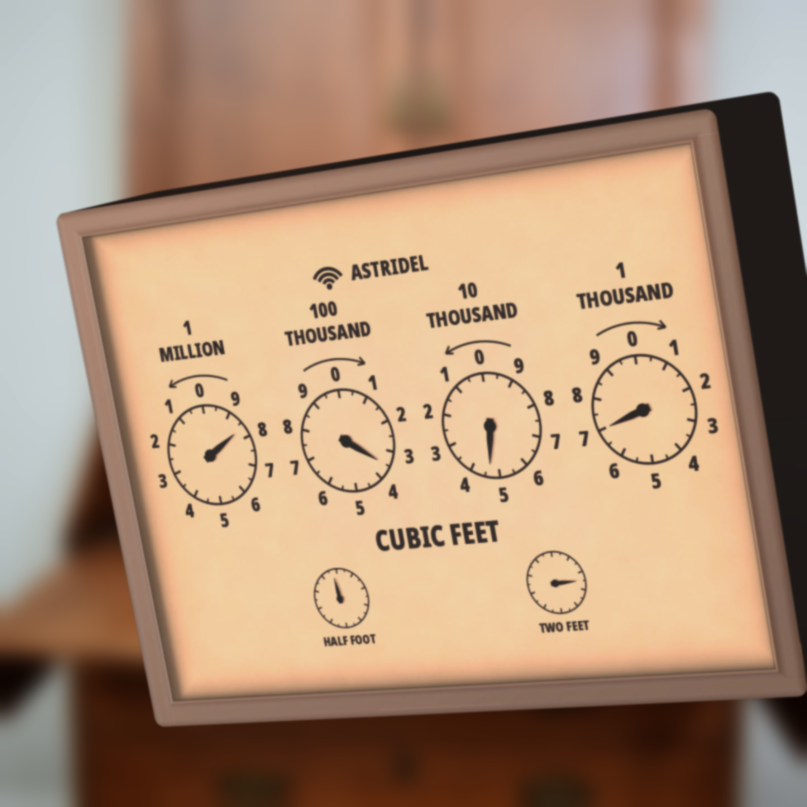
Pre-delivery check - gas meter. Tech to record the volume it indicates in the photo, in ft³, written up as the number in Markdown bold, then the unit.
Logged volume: **834700** ft³
